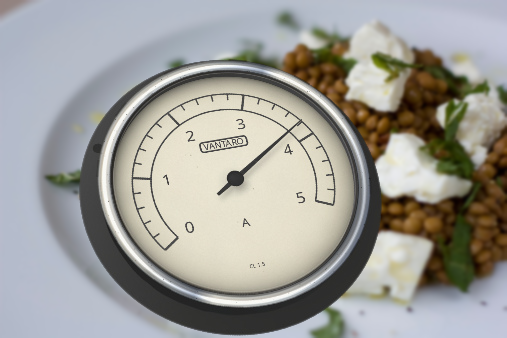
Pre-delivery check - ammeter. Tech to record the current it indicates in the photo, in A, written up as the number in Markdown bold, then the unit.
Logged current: **3.8** A
